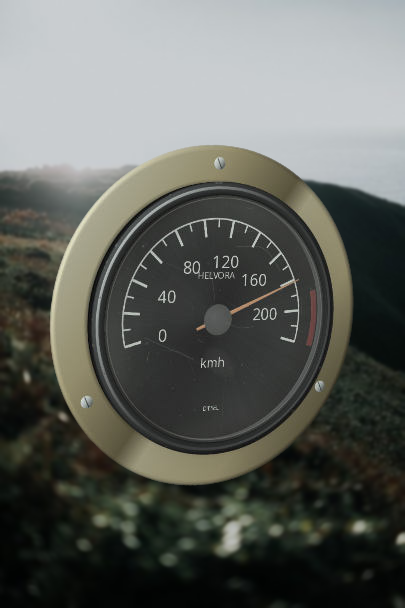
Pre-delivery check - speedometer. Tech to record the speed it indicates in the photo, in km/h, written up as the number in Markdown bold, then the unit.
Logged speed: **180** km/h
